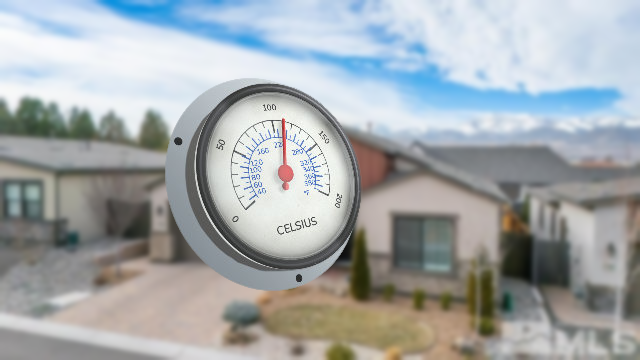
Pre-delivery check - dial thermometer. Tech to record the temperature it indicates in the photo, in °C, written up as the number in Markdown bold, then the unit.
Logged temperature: **110** °C
